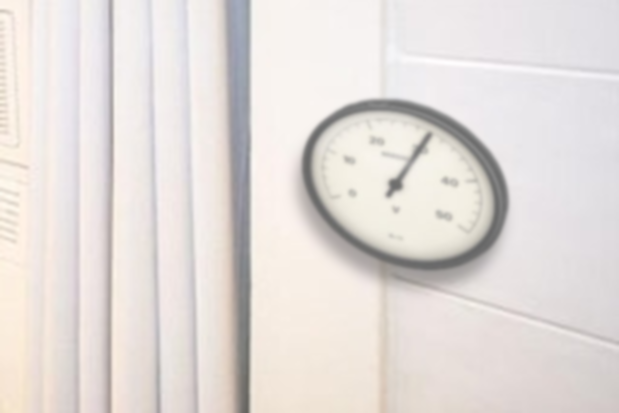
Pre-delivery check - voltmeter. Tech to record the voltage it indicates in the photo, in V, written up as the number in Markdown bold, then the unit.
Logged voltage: **30** V
